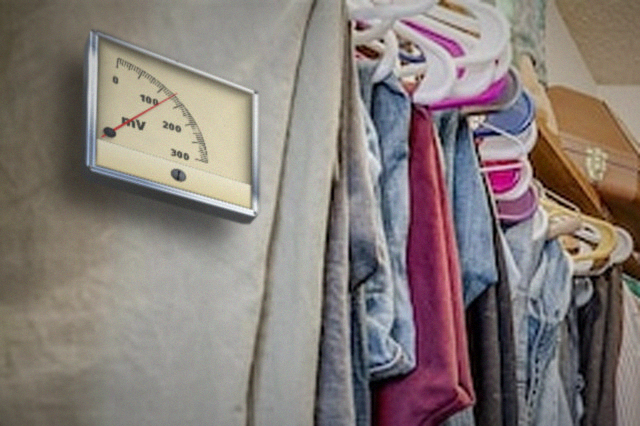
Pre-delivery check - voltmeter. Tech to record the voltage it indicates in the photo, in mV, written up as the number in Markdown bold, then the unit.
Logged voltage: **125** mV
